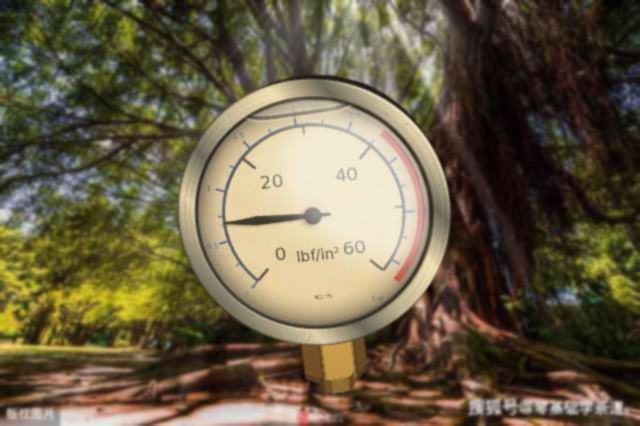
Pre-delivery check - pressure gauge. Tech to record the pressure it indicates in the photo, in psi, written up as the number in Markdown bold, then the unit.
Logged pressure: **10** psi
